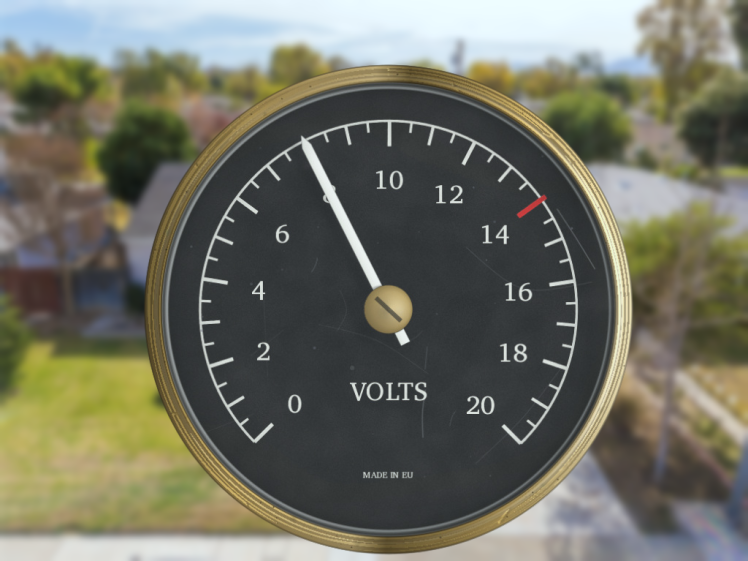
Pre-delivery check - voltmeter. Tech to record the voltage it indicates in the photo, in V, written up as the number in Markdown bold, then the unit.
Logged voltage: **8** V
